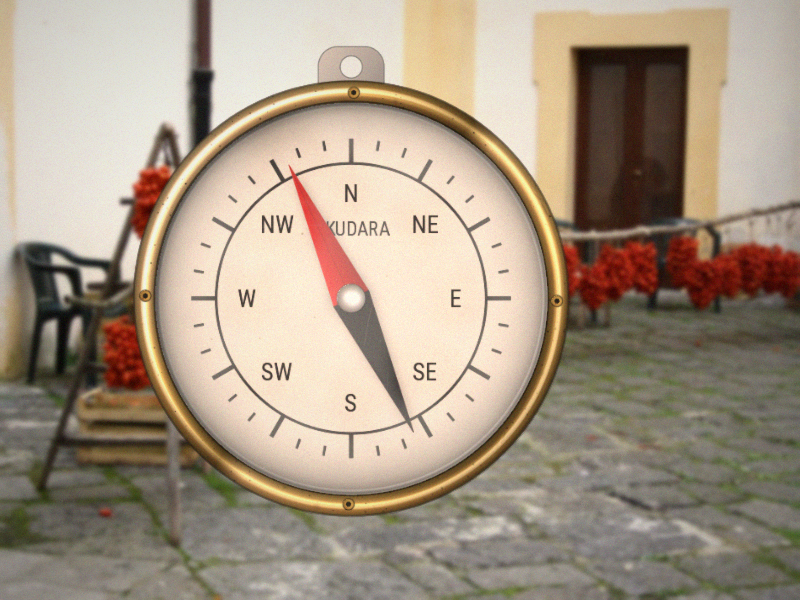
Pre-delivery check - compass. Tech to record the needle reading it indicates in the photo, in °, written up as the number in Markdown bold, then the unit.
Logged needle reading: **335** °
